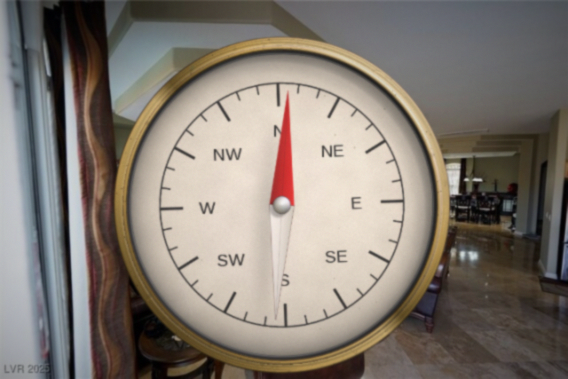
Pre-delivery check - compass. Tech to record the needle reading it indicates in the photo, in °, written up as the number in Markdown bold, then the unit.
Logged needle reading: **5** °
